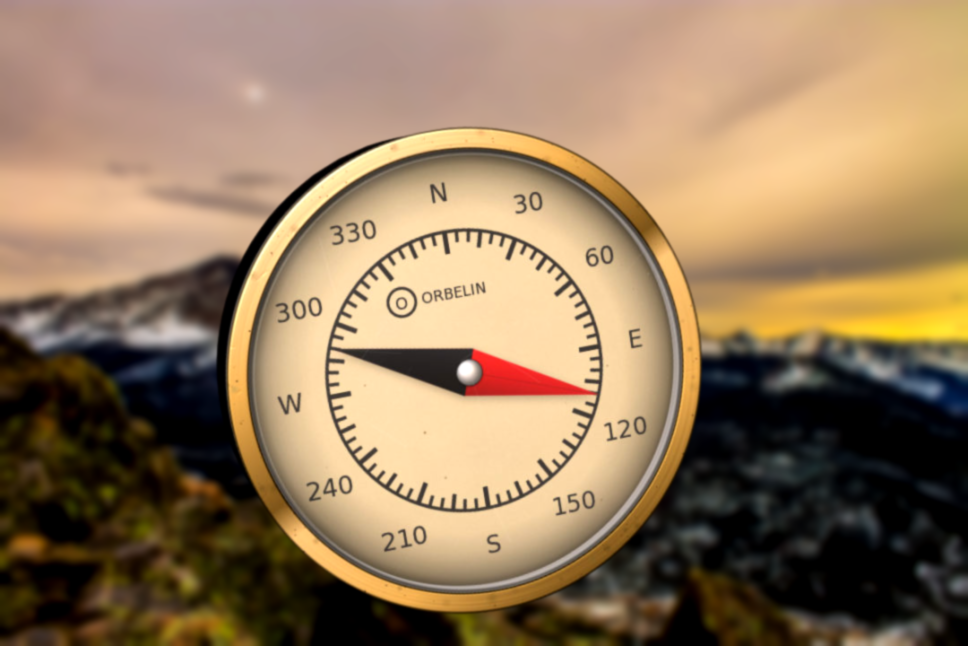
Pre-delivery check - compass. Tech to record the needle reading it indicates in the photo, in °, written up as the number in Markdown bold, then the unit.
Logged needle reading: **110** °
